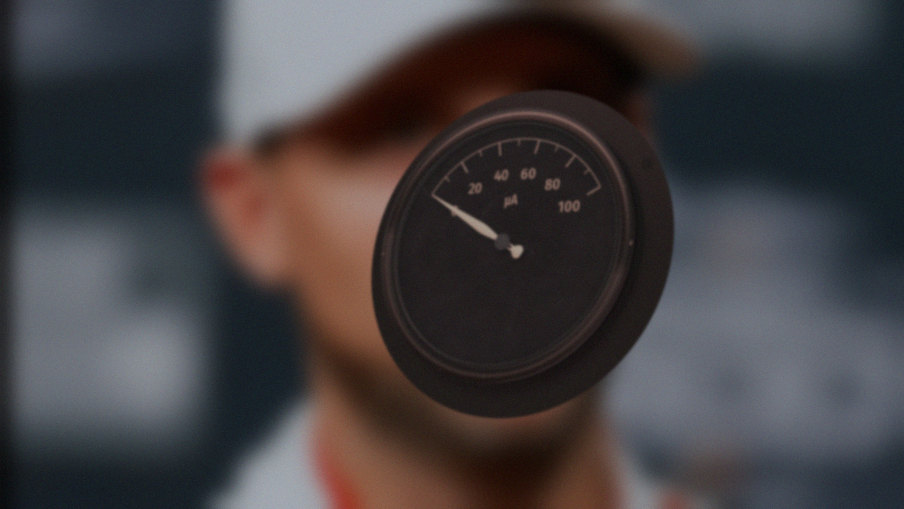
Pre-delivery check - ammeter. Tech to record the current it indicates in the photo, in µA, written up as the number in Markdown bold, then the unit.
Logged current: **0** µA
